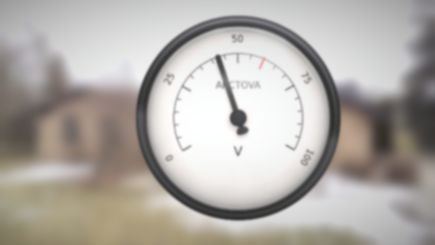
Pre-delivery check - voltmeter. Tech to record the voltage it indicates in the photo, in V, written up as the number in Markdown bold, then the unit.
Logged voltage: **42.5** V
